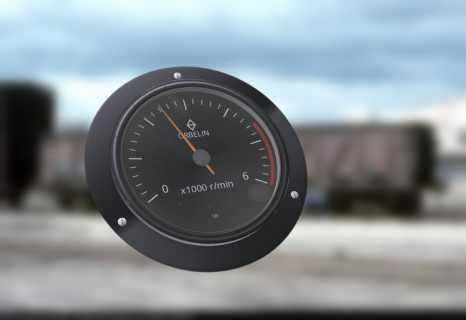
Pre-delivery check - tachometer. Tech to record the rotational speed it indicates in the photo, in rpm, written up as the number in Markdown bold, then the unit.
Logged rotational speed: **2400** rpm
